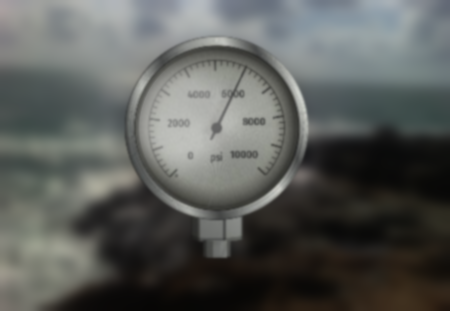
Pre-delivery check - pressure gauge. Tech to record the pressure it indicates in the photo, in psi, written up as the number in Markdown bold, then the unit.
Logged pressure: **6000** psi
